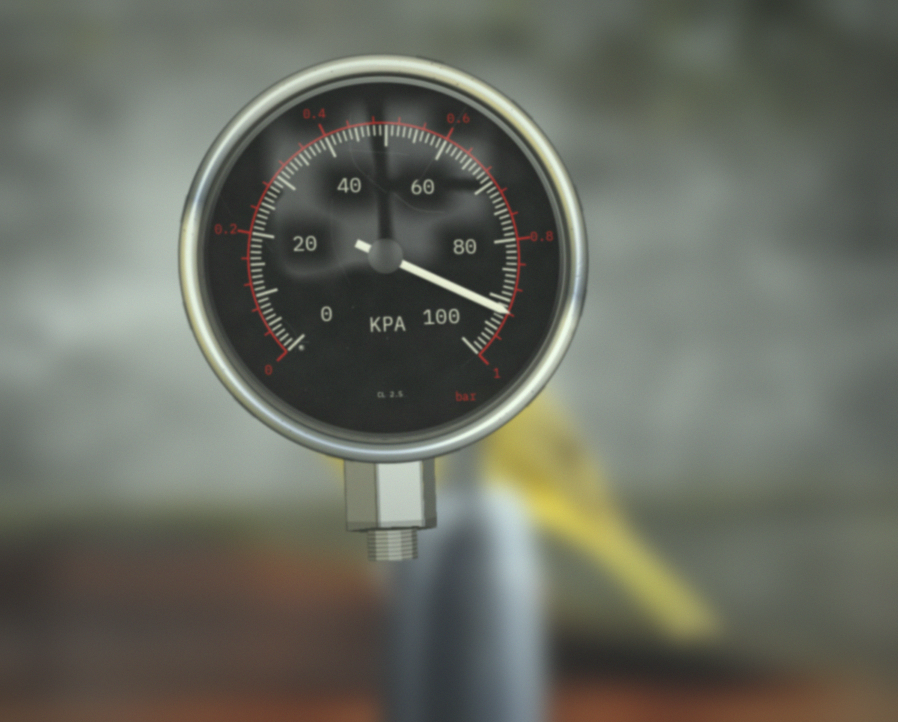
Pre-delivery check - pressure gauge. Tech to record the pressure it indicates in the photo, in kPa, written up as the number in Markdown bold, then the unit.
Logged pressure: **92** kPa
